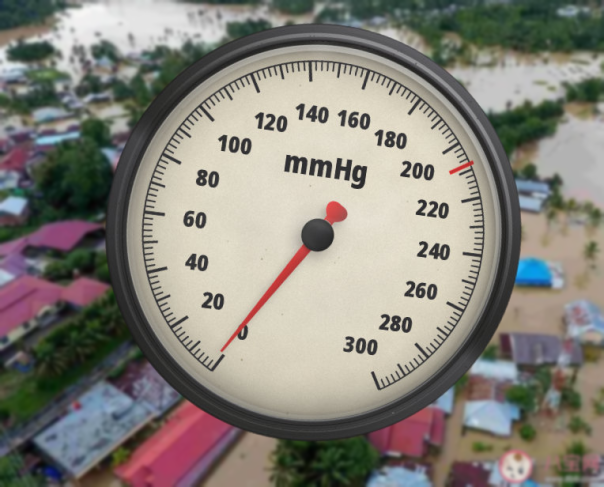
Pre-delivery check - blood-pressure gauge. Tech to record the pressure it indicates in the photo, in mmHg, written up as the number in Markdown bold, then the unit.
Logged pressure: **2** mmHg
